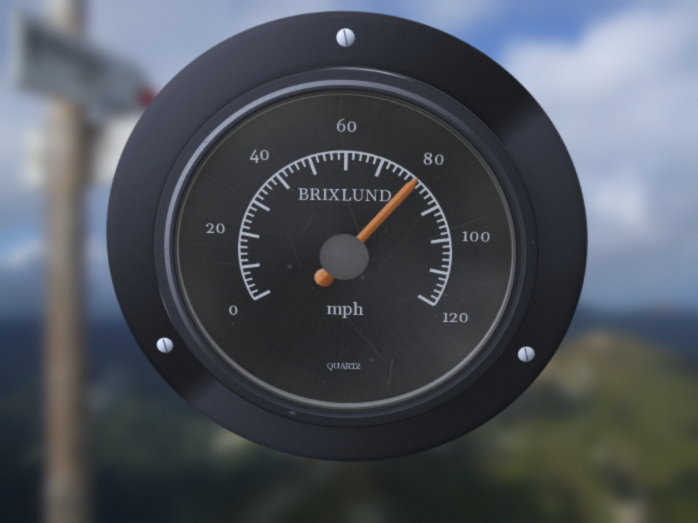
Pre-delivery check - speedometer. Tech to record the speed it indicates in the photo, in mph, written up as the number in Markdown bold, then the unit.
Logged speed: **80** mph
